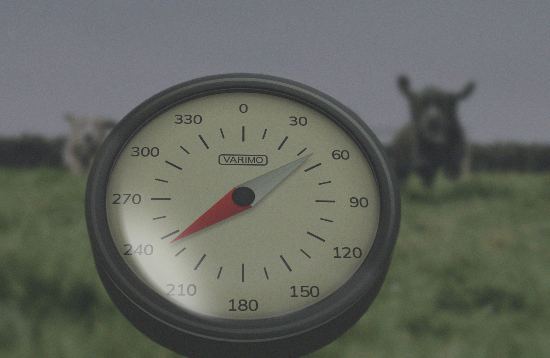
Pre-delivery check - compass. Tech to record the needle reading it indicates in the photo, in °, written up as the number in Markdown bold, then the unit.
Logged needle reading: **232.5** °
